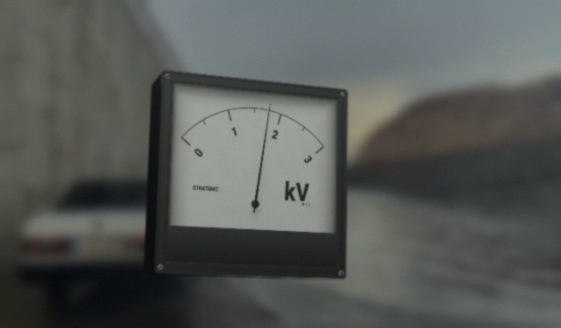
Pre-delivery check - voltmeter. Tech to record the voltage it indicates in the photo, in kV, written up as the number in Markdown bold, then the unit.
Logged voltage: **1.75** kV
